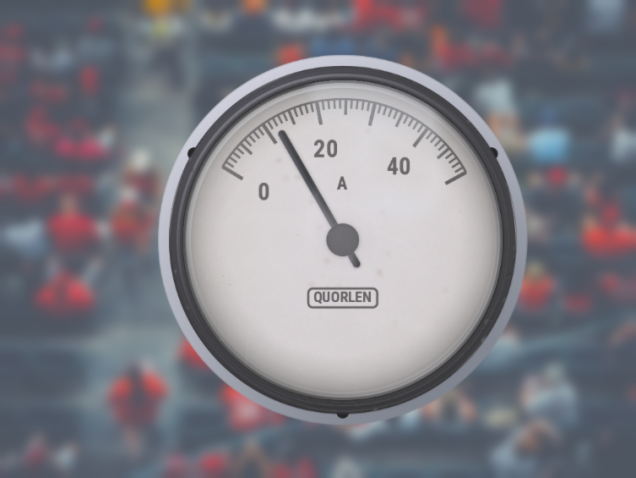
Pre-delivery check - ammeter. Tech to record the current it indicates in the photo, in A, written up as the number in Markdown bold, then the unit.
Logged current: **12** A
